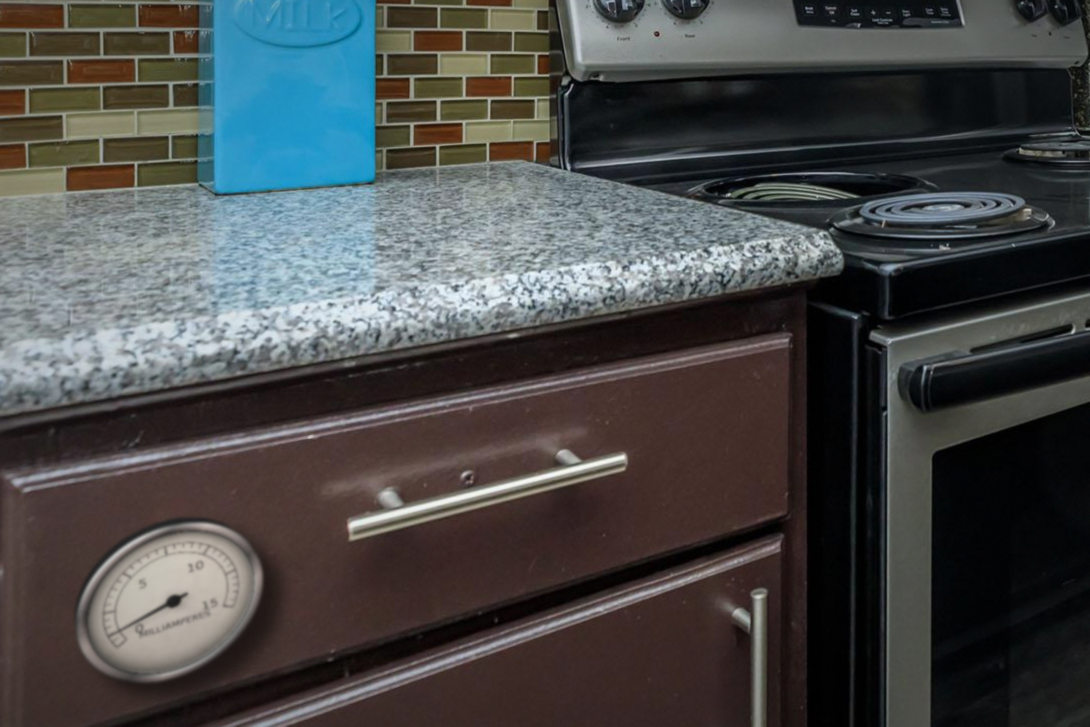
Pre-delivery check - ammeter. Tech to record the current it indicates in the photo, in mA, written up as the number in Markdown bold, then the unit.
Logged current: **1** mA
